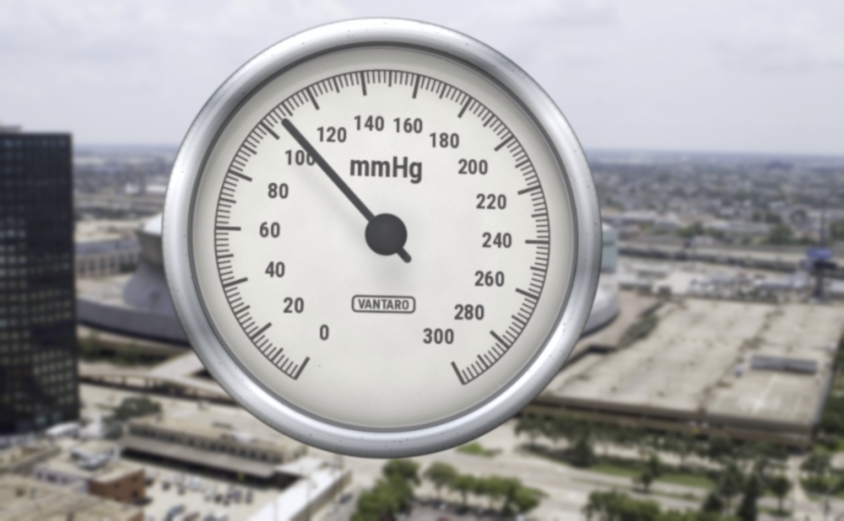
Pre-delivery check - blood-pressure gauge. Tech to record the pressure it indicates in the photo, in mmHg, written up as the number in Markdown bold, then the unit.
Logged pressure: **106** mmHg
